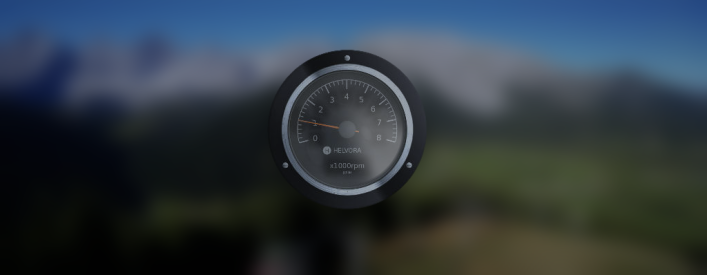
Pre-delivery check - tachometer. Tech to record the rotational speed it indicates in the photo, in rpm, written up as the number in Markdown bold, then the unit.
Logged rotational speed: **1000** rpm
